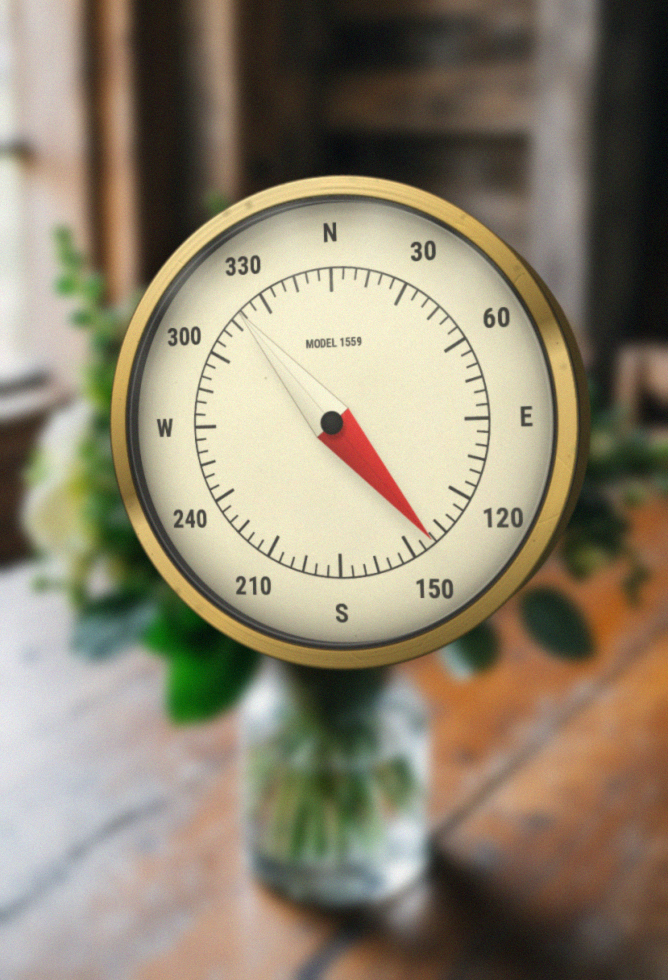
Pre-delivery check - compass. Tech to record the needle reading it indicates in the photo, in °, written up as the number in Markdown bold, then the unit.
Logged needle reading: **140** °
